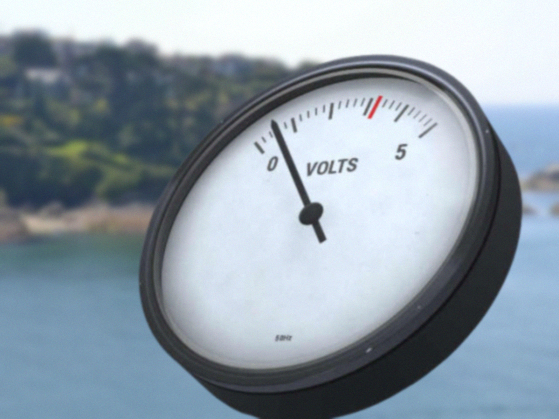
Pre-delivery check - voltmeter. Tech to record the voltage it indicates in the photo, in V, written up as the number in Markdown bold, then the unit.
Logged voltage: **0.6** V
